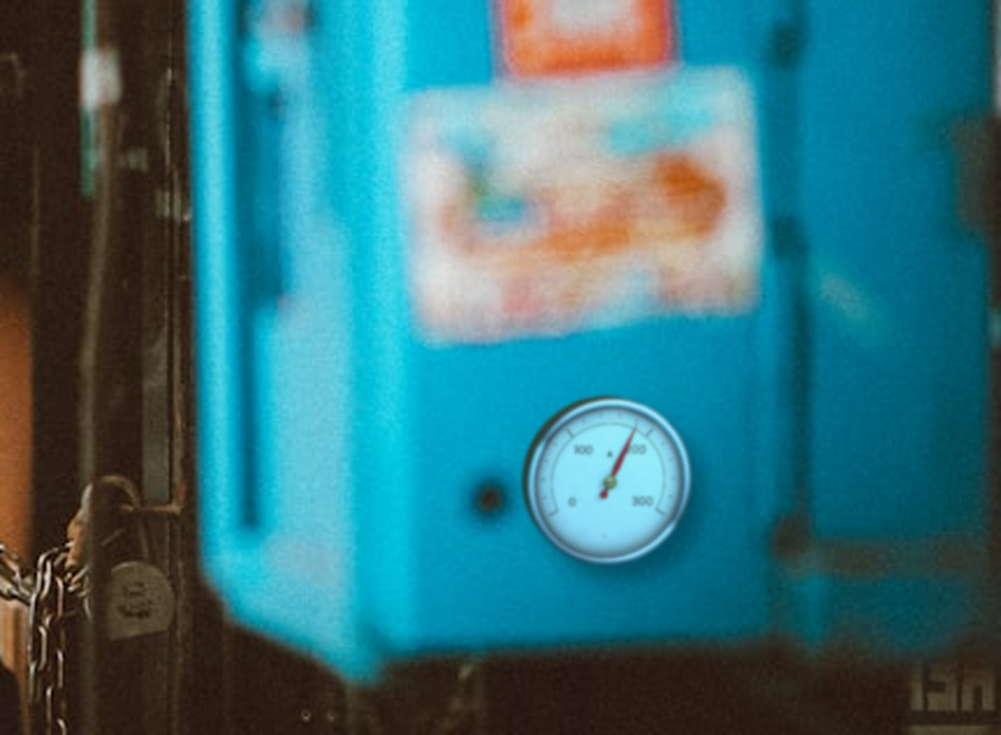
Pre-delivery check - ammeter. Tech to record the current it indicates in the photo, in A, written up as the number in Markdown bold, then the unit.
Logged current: **180** A
